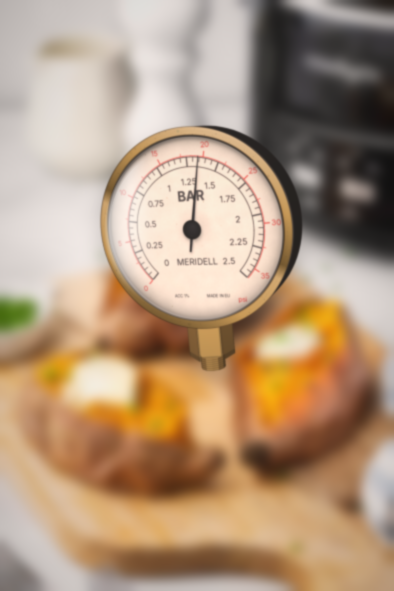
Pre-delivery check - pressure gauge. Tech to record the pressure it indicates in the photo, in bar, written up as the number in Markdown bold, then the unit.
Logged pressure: **1.35** bar
